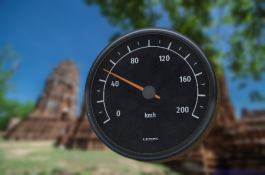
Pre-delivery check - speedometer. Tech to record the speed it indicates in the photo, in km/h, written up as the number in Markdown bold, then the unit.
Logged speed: **50** km/h
